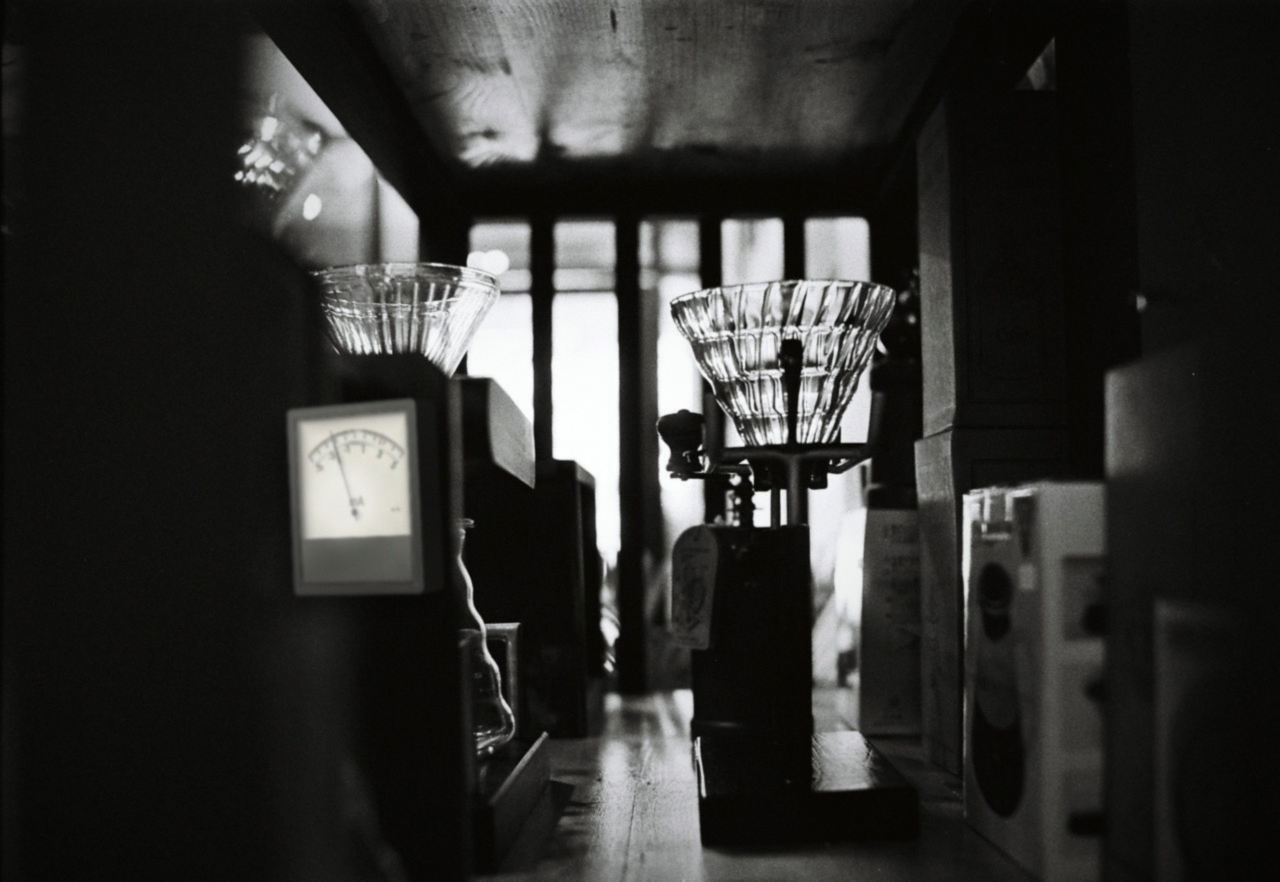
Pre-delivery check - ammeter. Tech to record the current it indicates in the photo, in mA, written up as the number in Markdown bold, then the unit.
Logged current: **-2** mA
